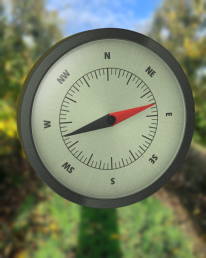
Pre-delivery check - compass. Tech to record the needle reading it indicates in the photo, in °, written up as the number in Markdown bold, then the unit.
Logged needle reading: **75** °
